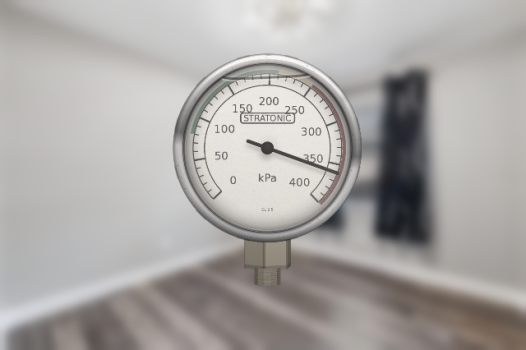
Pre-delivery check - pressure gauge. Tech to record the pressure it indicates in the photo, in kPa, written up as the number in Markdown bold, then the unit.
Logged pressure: **360** kPa
